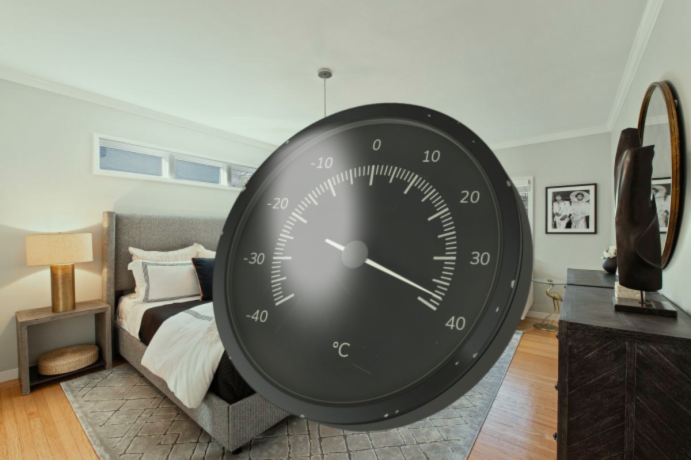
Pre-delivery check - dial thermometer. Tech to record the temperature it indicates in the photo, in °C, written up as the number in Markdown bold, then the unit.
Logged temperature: **38** °C
